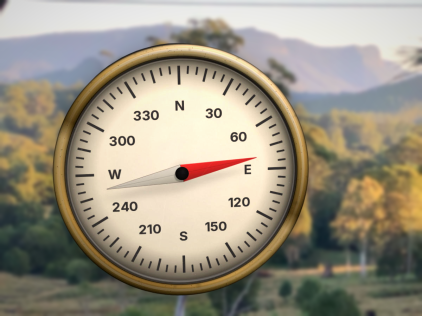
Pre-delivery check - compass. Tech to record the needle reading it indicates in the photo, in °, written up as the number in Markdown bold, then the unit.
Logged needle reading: **80** °
